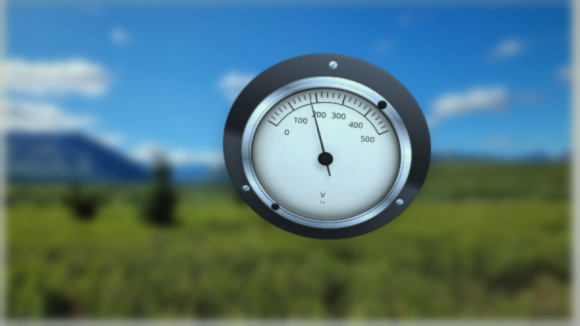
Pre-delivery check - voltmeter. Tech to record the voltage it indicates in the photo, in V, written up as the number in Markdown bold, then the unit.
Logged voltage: **180** V
